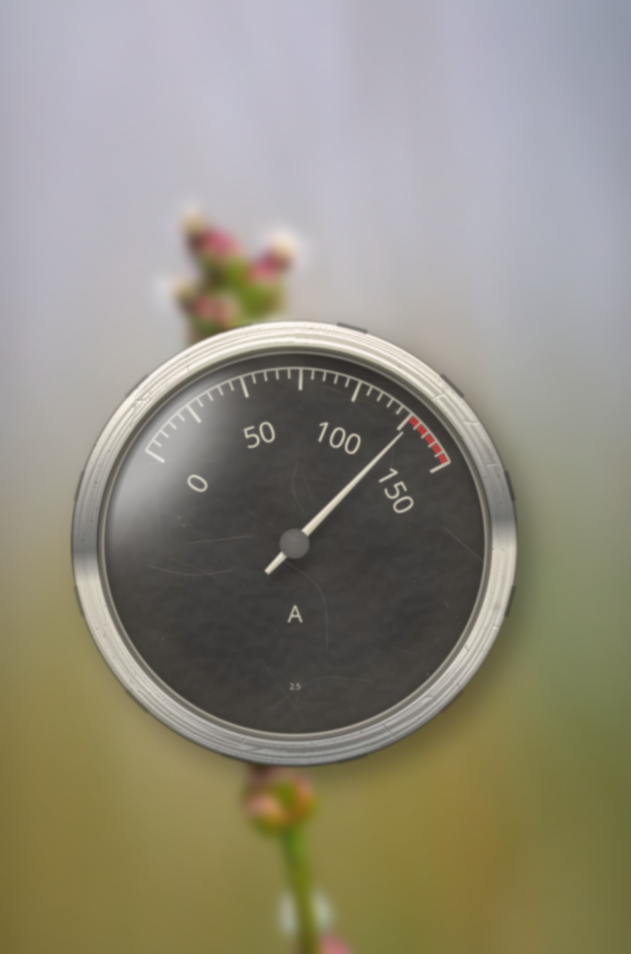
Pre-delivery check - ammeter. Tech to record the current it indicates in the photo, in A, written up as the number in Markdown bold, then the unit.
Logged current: **127.5** A
